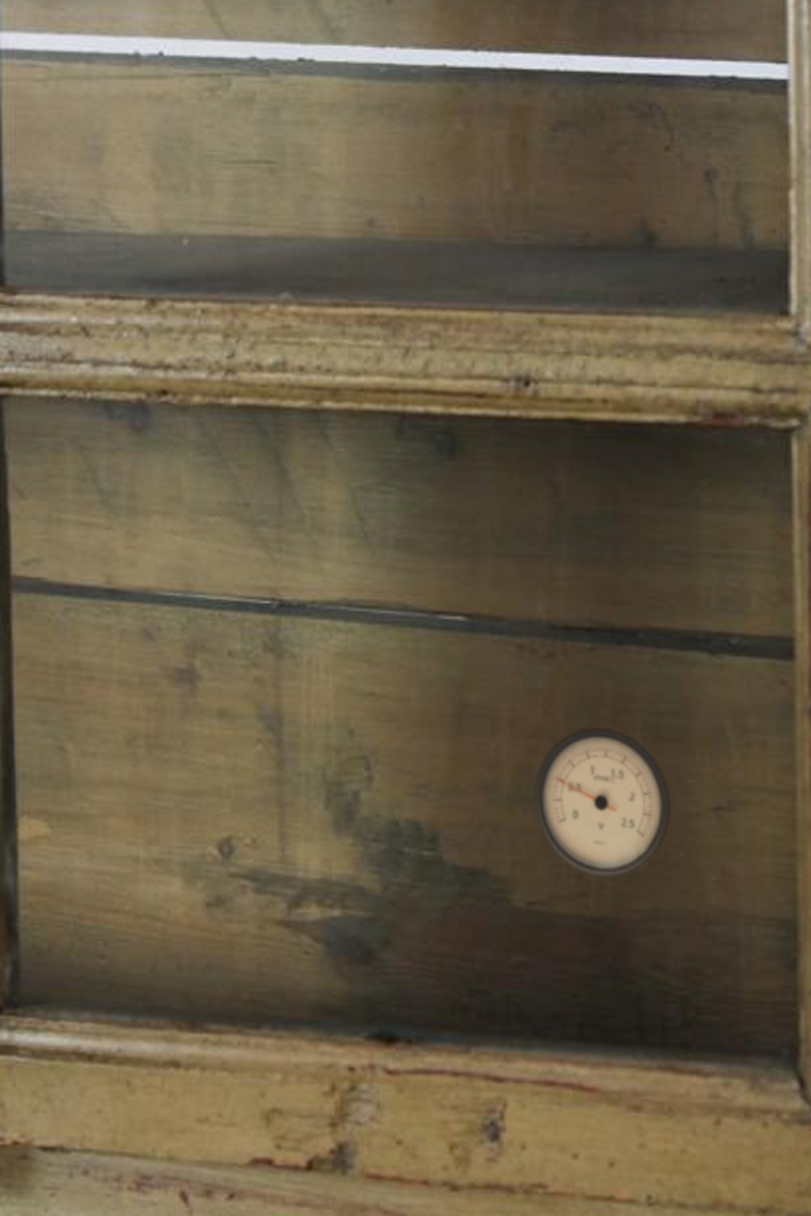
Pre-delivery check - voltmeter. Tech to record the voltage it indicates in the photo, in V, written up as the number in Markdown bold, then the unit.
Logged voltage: **0.5** V
